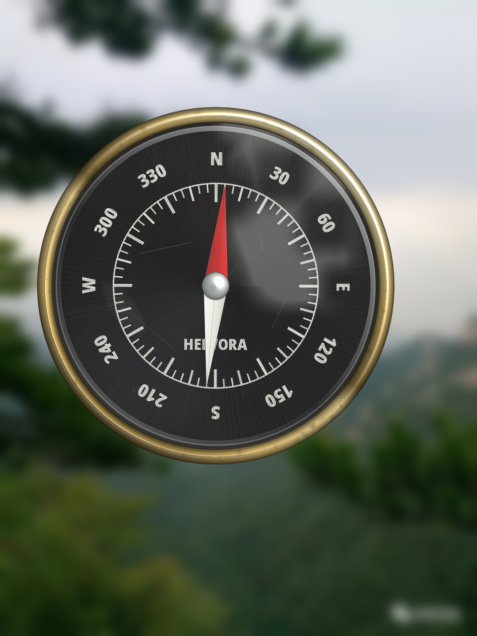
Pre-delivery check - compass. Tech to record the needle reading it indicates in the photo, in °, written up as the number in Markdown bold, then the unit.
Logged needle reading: **5** °
